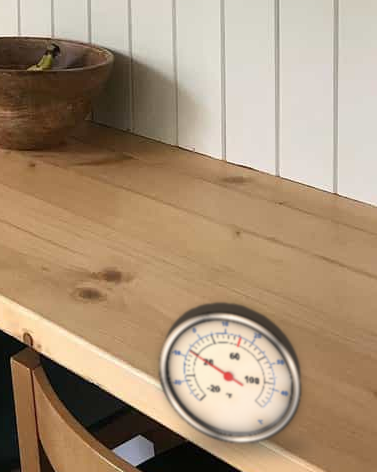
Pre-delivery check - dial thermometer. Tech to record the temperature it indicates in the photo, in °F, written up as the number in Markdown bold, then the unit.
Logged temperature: **20** °F
